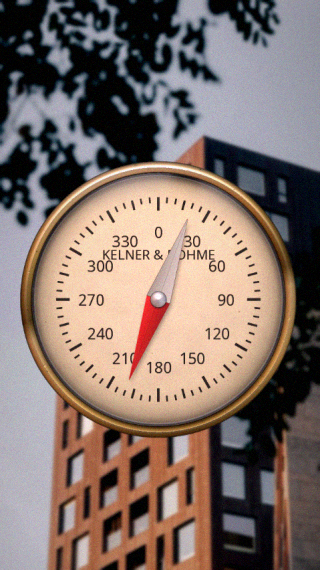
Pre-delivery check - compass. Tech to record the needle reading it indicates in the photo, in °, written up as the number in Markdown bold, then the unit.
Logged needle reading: **200** °
